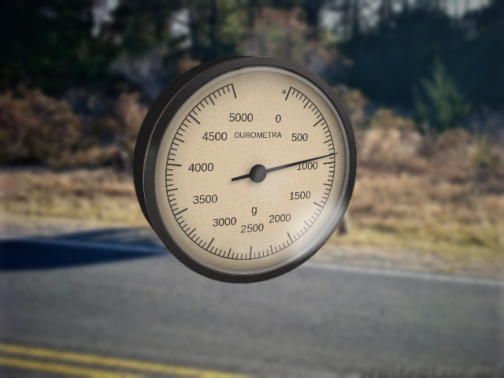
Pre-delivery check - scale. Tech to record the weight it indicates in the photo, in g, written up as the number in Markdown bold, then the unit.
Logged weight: **900** g
